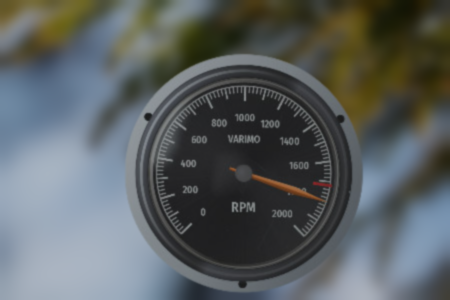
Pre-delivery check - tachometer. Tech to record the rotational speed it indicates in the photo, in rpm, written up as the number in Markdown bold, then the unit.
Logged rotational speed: **1800** rpm
